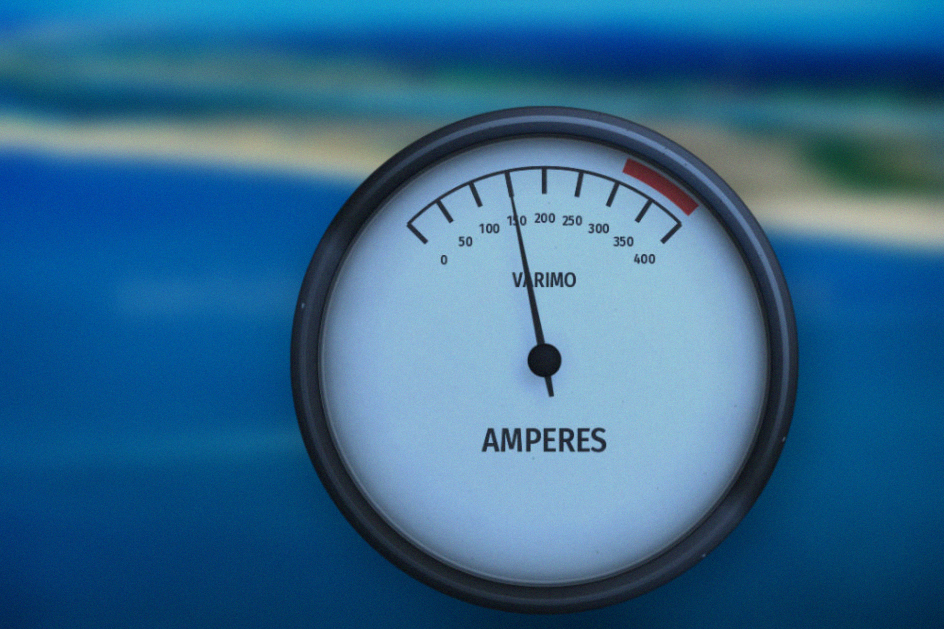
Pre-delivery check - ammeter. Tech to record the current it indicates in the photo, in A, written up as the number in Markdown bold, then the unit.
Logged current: **150** A
